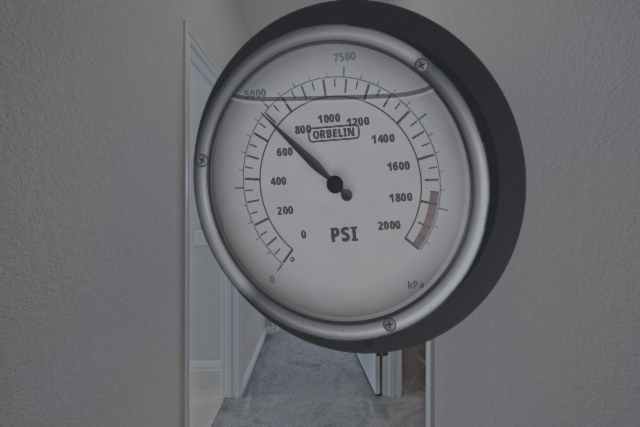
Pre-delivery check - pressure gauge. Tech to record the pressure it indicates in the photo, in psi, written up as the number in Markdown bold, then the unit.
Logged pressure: **700** psi
